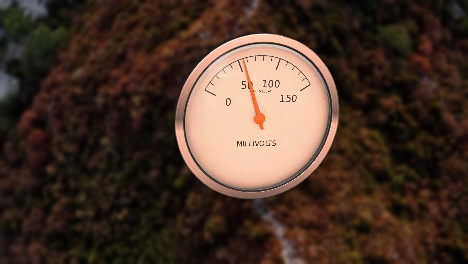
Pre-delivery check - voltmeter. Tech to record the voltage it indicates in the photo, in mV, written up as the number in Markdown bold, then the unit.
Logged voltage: **55** mV
